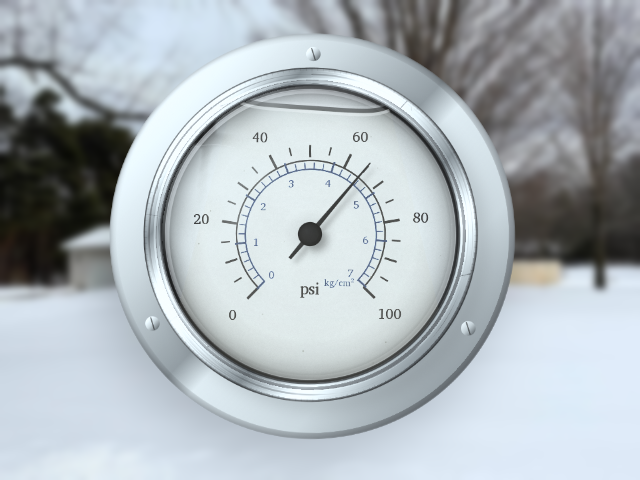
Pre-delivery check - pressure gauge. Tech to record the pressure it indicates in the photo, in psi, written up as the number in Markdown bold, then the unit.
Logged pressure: **65** psi
